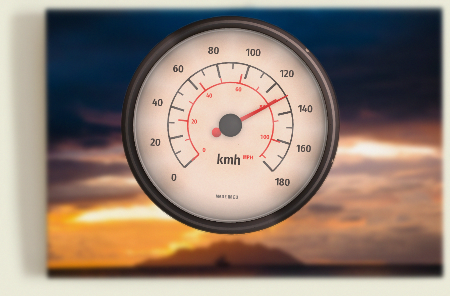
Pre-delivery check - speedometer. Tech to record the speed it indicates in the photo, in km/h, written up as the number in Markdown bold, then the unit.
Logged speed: **130** km/h
